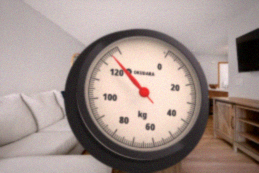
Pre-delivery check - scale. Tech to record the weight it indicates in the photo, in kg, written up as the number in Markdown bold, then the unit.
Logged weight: **125** kg
